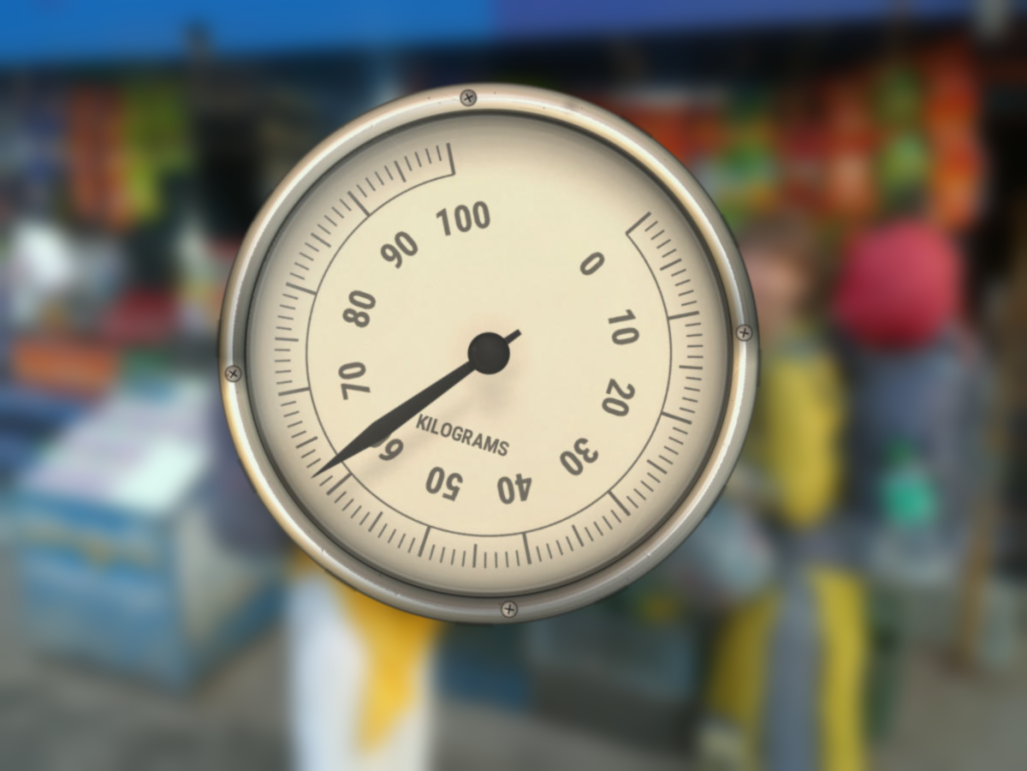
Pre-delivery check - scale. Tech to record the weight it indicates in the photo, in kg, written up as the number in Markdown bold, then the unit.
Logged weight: **62** kg
